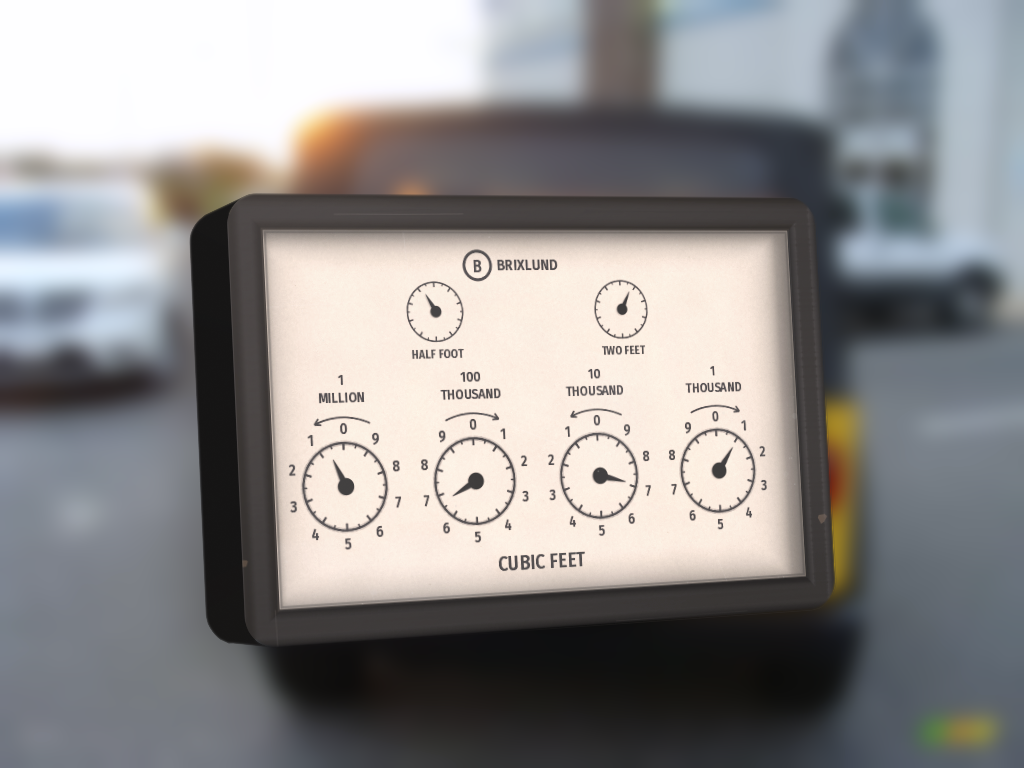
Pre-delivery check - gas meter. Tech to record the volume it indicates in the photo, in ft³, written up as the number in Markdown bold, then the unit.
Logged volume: **67100** ft³
